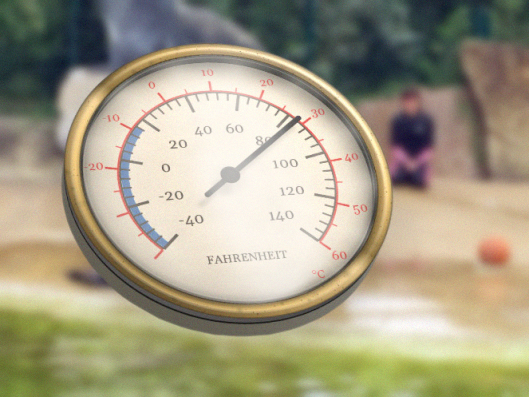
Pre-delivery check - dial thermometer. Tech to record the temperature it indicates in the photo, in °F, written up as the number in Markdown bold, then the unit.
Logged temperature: **84** °F
